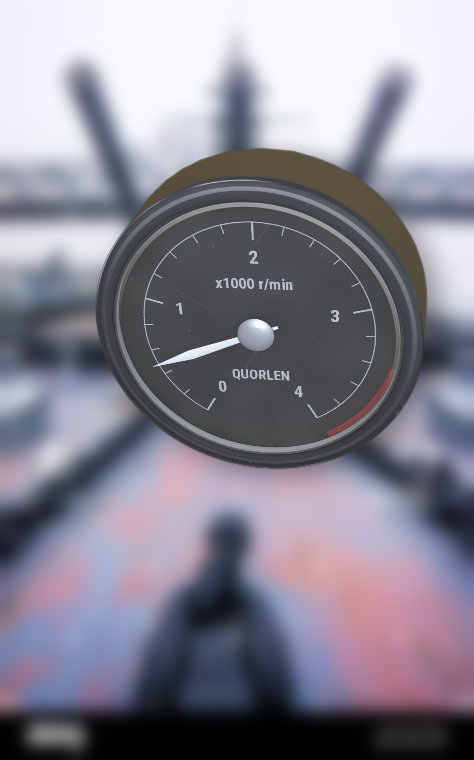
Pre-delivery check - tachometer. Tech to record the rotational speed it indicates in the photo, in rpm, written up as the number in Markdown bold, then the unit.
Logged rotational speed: **500** rpm
